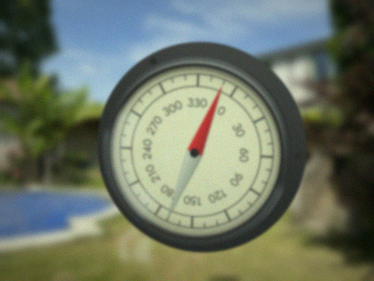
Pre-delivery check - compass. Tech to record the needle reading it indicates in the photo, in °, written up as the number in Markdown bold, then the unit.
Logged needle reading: **350** °
